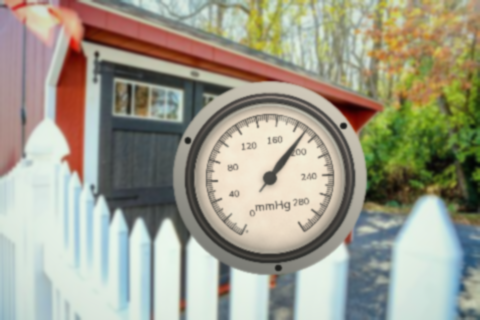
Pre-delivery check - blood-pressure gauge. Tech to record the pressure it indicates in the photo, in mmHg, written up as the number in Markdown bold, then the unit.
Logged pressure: **190** mmHg
